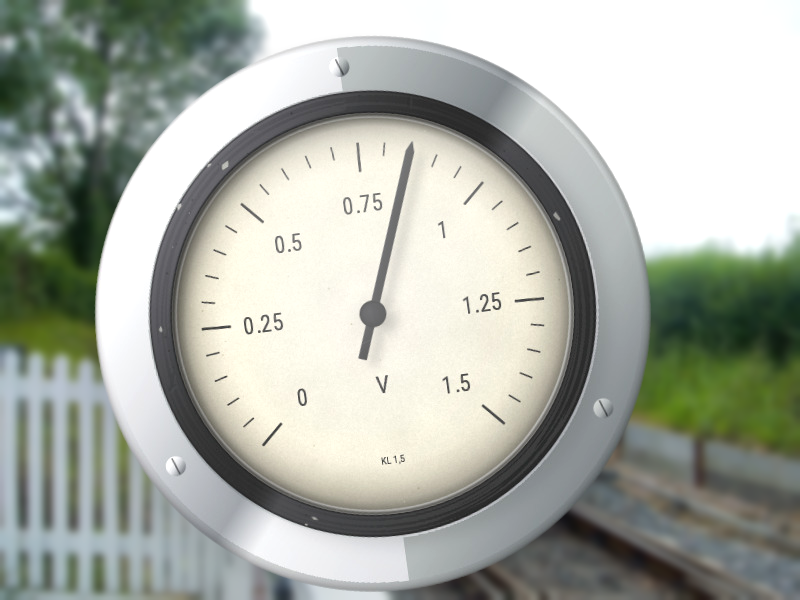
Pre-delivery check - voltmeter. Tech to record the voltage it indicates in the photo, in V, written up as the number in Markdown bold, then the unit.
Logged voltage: **0.85** V
